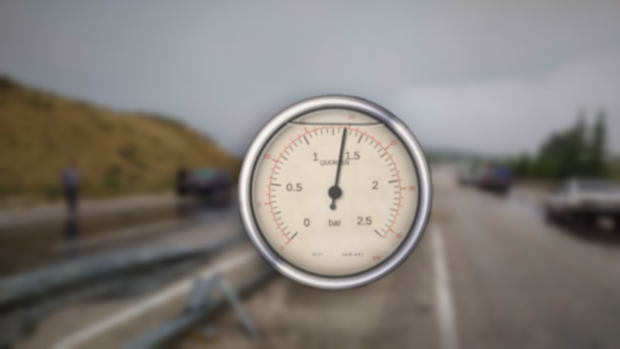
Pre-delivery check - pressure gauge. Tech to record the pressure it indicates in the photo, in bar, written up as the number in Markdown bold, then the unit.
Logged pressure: **1.35** bar
